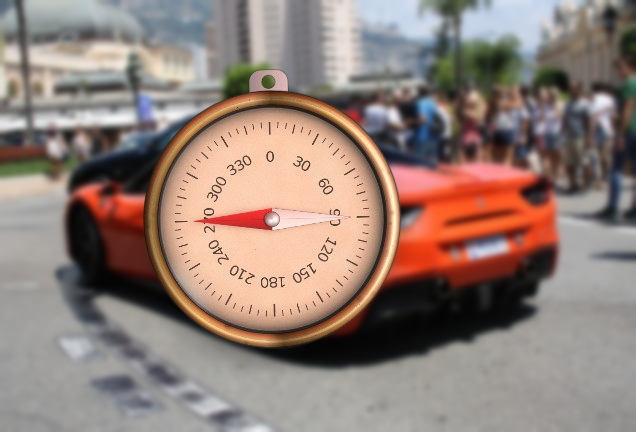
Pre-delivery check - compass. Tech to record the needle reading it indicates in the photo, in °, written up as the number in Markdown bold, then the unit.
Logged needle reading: **270** °
